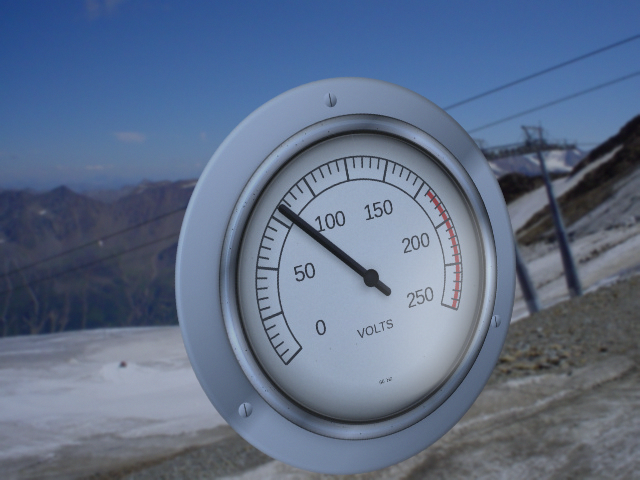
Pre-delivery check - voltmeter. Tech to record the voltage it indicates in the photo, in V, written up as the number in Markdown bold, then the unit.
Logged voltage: **80** V
